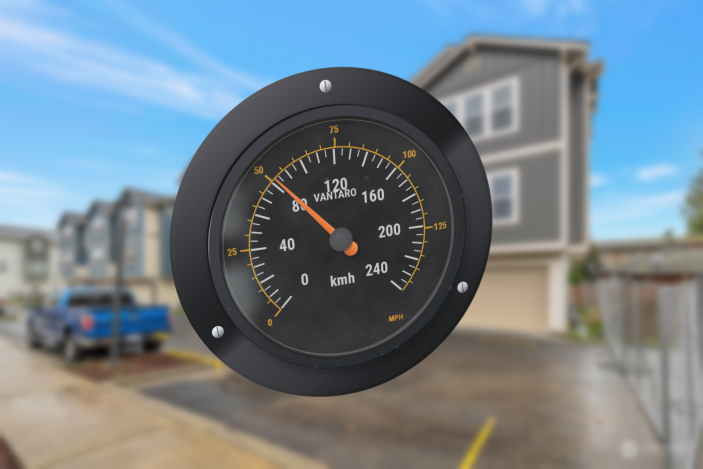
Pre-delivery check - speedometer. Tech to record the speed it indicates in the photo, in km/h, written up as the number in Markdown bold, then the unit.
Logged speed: **82.5** km/h
